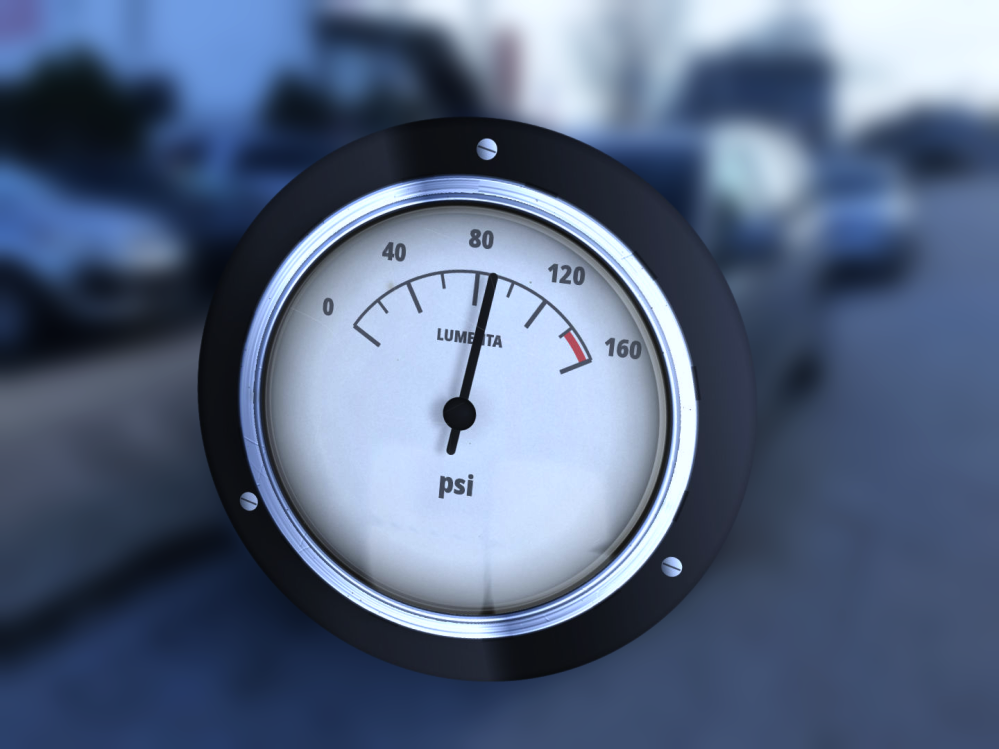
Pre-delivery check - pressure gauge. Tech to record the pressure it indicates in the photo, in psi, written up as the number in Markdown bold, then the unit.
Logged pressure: **90** psi
